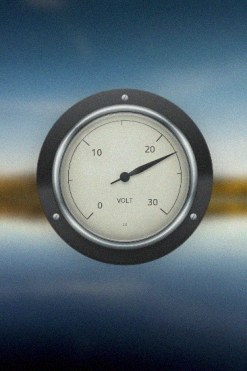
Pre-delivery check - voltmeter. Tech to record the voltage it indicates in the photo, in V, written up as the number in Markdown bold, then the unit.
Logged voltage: **22.5** V
